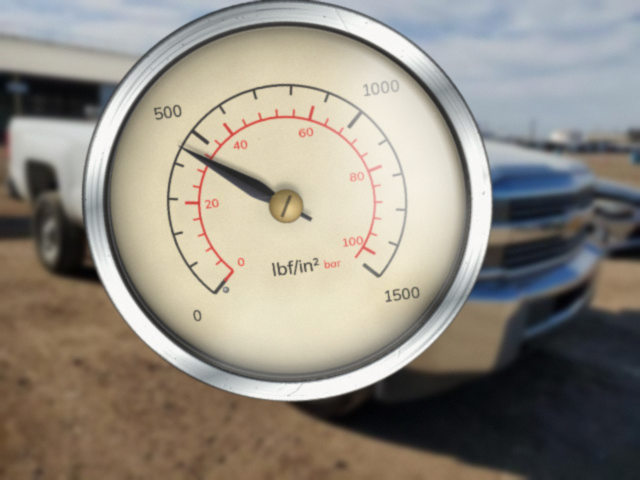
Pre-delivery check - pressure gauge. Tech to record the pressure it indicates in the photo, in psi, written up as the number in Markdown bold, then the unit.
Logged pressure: **450** psi
